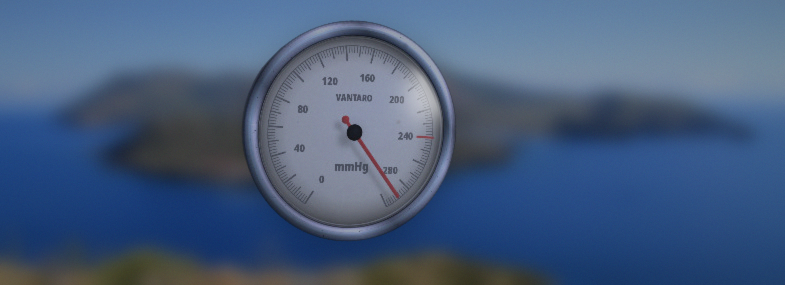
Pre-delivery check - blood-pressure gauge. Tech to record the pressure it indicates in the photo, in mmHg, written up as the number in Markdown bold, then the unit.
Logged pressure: **290** mmHg
